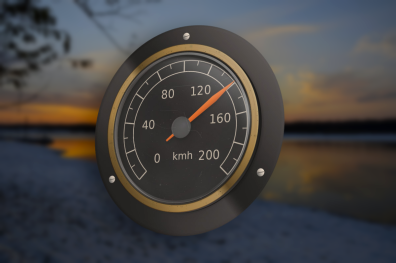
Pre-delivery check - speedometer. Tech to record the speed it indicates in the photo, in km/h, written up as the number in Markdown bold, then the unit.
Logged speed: **140** km/h
